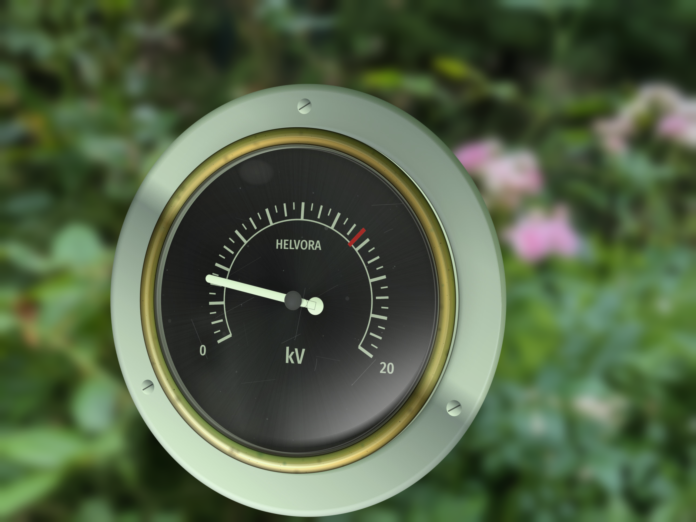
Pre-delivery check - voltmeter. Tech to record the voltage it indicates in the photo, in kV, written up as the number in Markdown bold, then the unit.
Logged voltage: **3.25** kV
